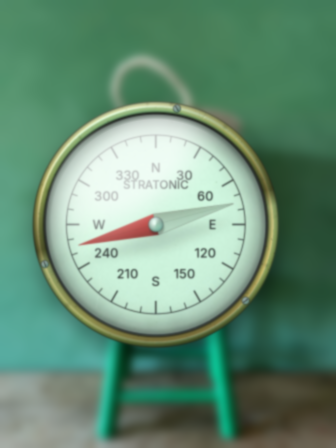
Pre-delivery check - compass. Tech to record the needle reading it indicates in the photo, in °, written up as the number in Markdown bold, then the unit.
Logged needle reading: **255** °
